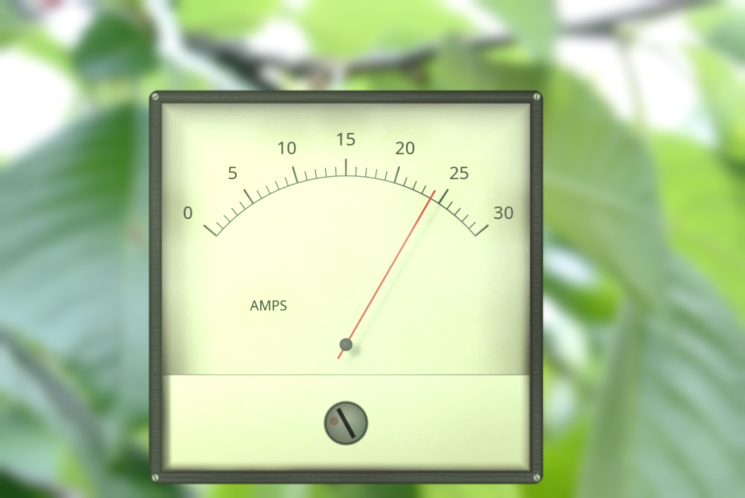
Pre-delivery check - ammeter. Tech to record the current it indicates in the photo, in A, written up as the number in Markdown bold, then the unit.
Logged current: **24** A
